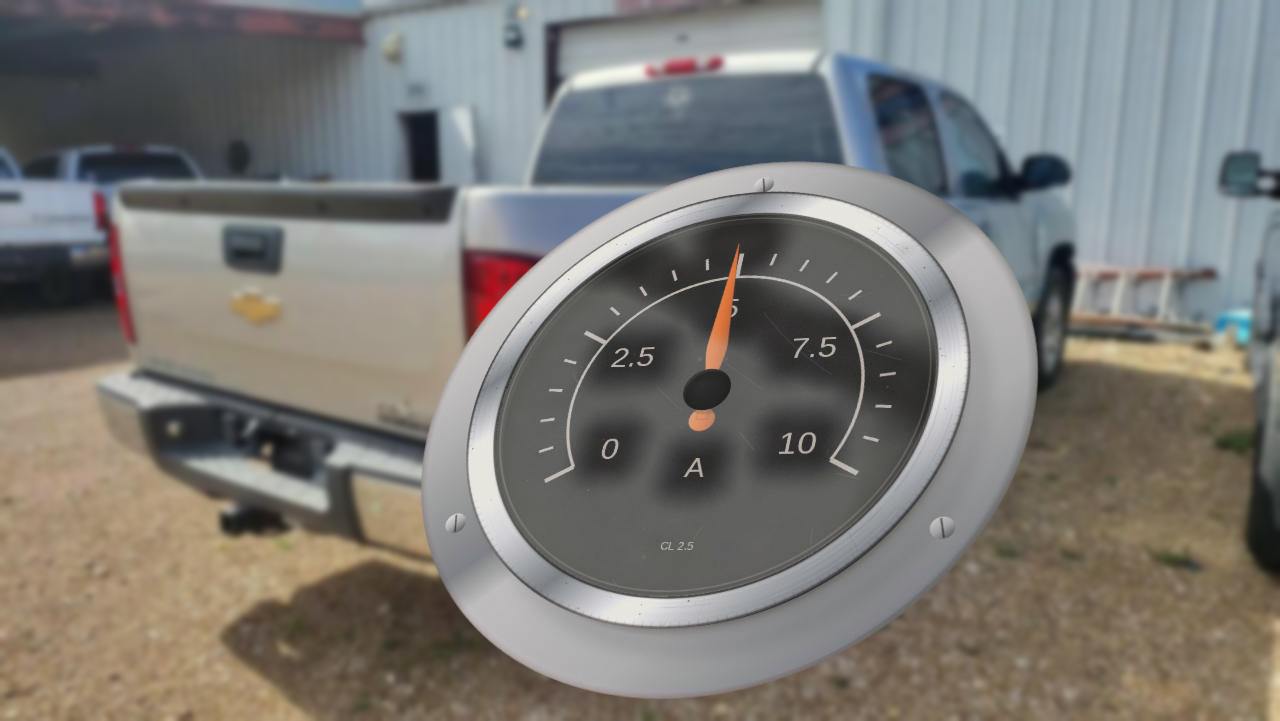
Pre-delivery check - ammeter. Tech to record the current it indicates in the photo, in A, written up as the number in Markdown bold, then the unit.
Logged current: **5** A
